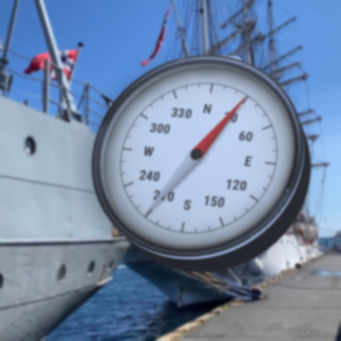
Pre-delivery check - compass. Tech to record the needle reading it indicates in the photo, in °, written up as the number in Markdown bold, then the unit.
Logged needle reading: **30** °
